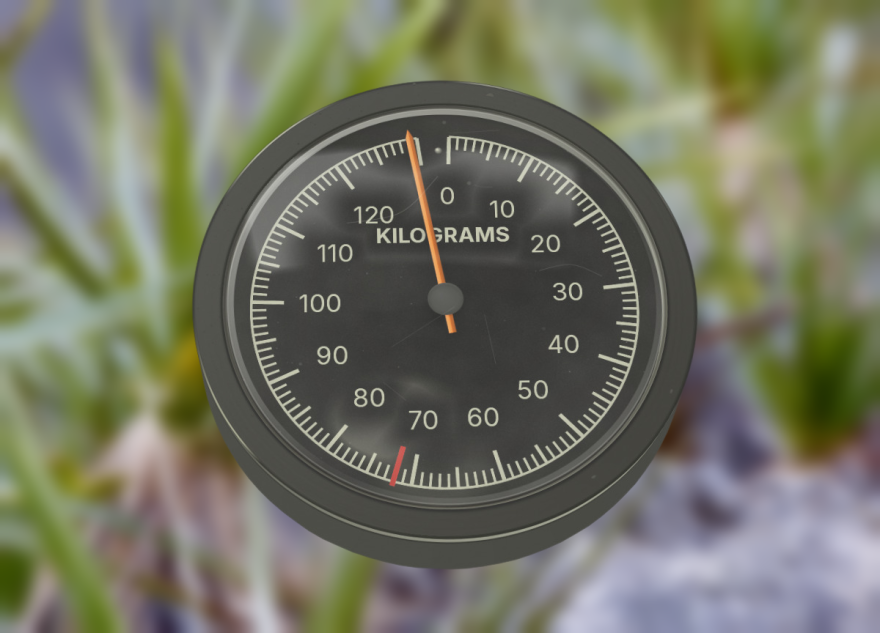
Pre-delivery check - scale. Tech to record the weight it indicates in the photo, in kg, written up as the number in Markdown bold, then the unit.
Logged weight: **129** kg
